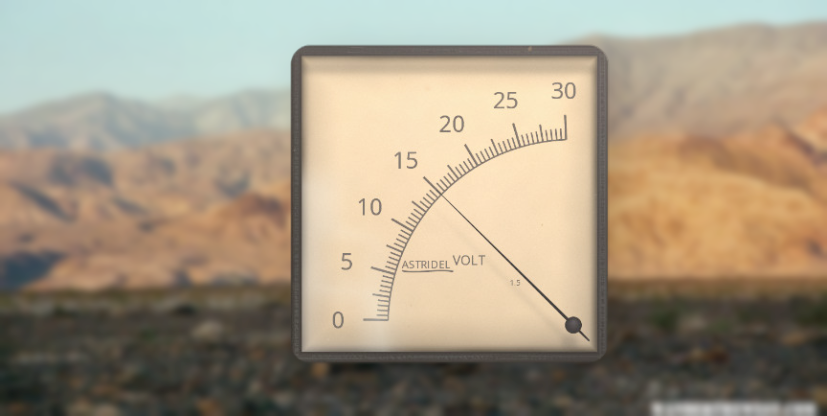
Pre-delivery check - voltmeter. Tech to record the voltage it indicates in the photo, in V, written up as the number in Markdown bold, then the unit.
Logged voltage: **15** V
